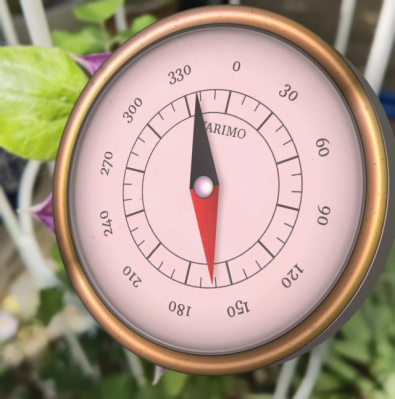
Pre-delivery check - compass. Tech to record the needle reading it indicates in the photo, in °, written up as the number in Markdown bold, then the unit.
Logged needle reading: **160** °
